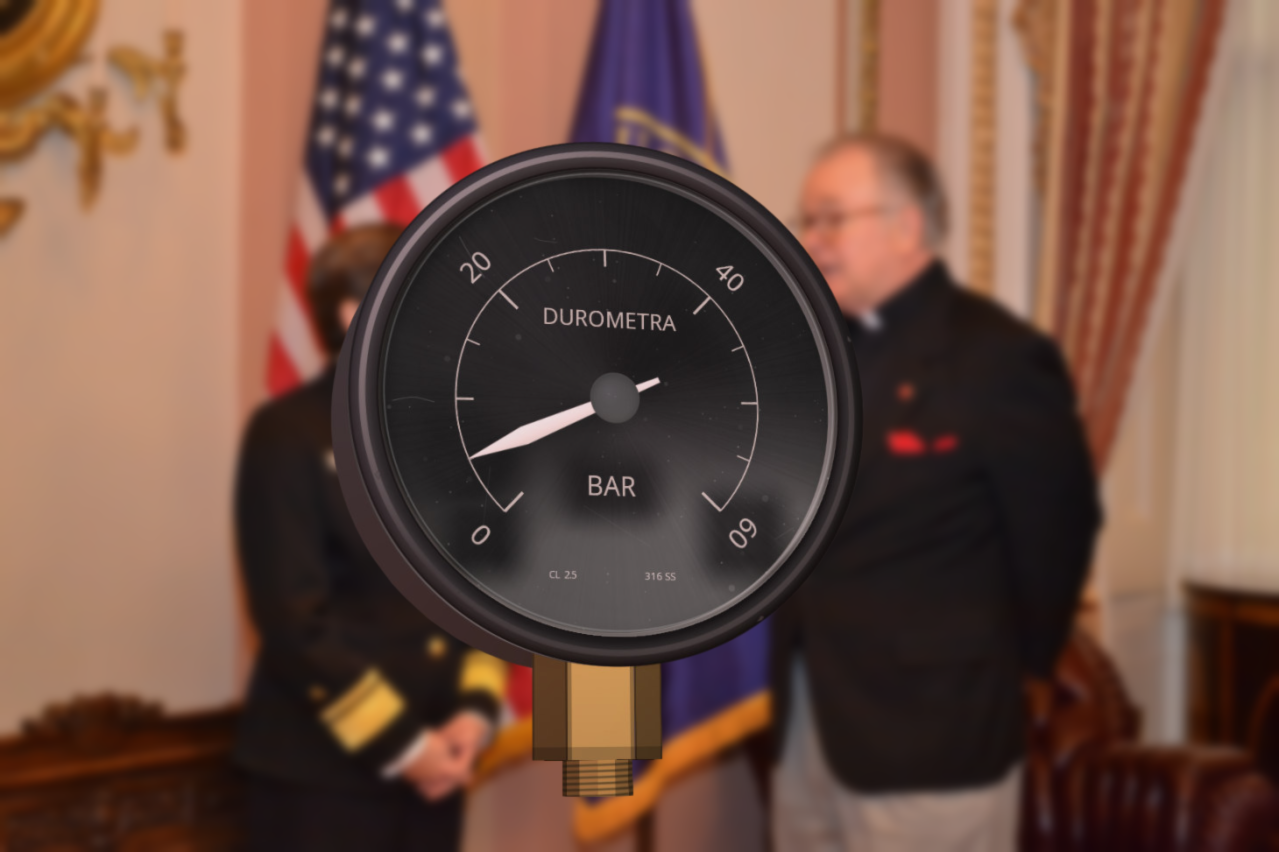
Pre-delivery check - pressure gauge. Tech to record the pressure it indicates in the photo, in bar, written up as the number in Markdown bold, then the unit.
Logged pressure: **5** bar
